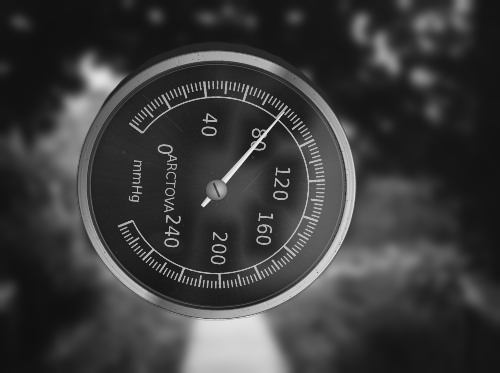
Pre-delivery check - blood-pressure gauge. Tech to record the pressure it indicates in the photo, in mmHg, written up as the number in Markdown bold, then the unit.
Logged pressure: **80** mmHg
